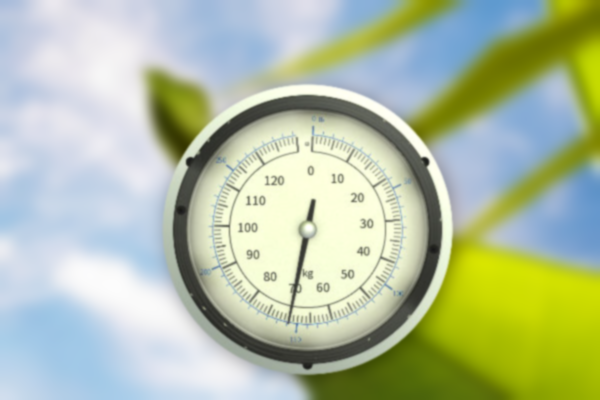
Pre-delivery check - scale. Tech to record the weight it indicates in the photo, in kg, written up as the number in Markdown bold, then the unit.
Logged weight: **70** kg
